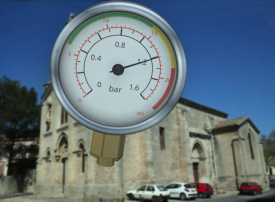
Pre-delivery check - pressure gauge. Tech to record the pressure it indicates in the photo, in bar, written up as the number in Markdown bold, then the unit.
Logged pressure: **1.2** bar
